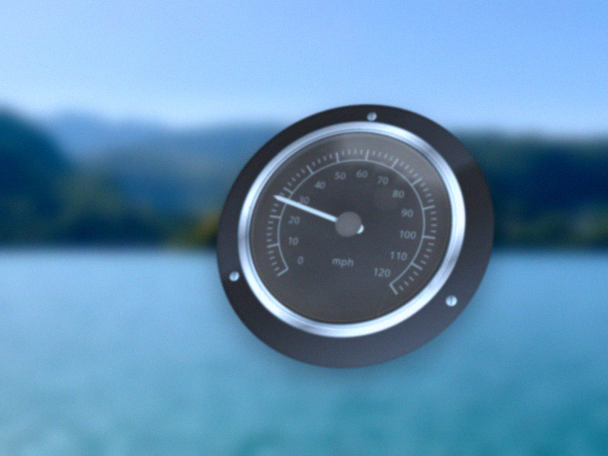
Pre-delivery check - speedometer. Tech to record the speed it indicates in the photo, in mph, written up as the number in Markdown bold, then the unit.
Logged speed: **26** mph
